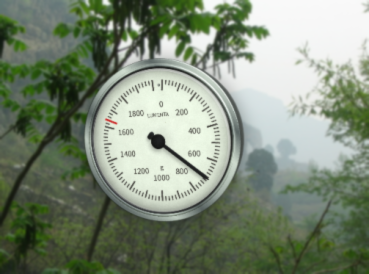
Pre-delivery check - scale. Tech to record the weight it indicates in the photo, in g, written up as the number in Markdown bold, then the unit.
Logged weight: **700** g
